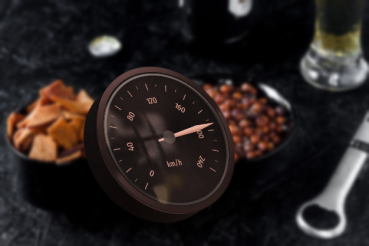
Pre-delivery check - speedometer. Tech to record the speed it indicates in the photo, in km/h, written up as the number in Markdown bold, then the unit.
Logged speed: **195** km/h
